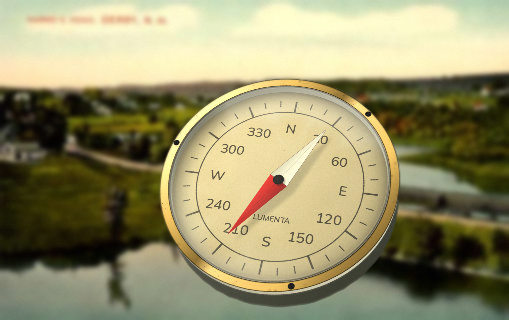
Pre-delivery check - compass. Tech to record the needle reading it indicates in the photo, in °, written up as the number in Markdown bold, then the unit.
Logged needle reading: **210** °
